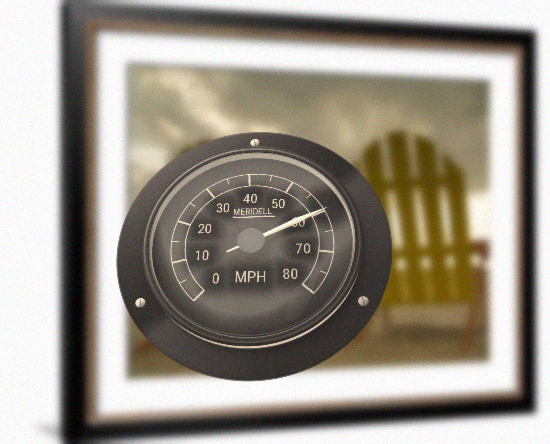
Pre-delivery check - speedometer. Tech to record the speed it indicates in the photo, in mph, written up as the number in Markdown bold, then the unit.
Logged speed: **60** mph
